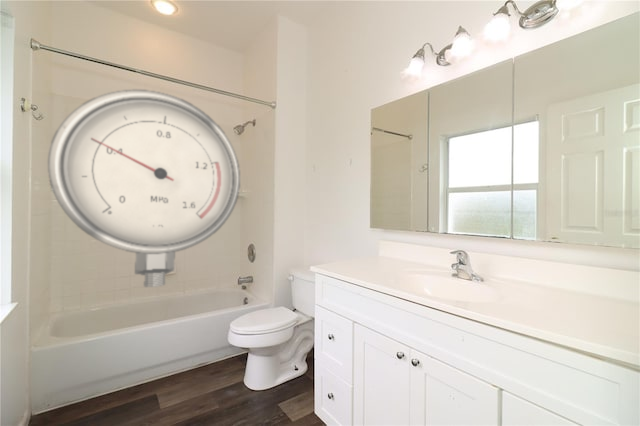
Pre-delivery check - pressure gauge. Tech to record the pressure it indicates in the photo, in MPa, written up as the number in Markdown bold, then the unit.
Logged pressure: **0.4** MPa
